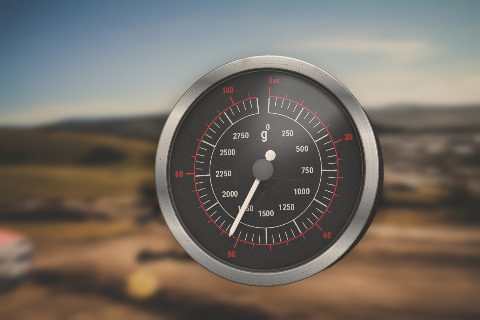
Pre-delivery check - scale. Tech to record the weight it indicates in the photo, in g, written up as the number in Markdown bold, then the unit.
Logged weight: **1750** g
